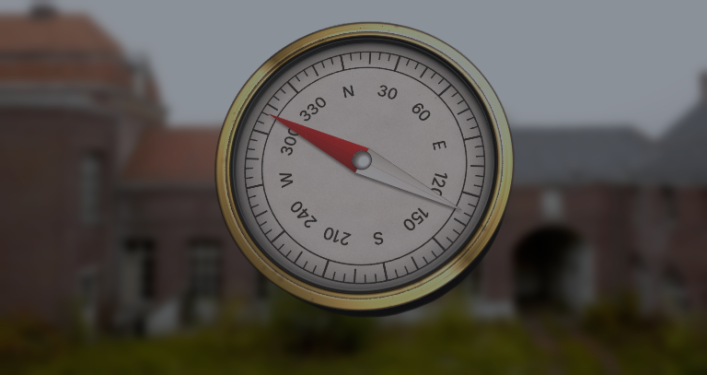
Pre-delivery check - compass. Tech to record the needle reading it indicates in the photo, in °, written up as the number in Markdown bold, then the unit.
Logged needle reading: **310** °
